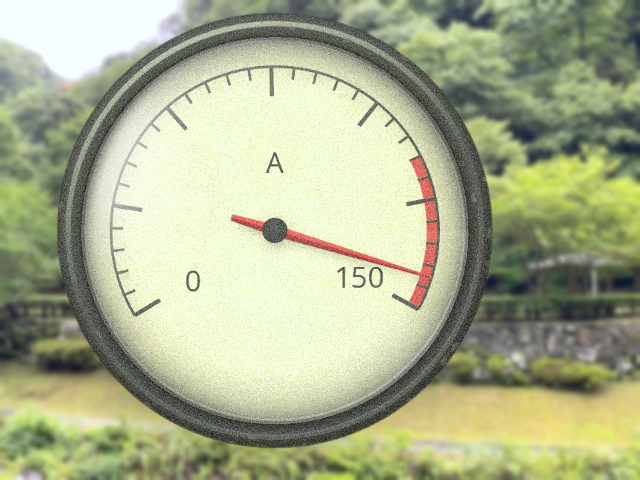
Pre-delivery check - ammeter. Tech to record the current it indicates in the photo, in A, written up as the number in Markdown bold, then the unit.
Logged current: **142.5** A
